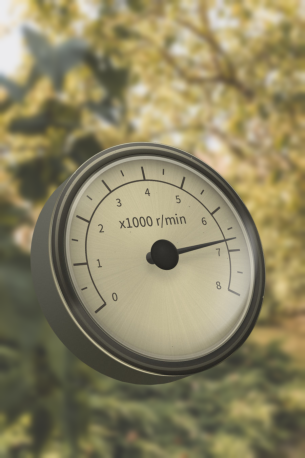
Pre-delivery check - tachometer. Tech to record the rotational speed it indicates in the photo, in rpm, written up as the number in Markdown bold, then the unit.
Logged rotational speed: **6750** rpm
